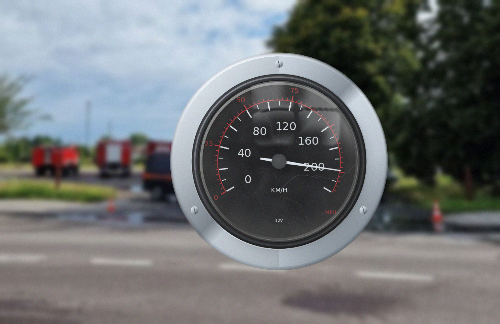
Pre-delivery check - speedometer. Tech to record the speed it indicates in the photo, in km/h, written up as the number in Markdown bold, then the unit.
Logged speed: **200** km/h
